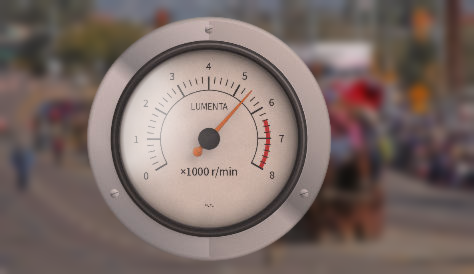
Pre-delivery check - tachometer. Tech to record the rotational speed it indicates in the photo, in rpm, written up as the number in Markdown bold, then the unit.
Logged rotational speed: **5400** rpm
